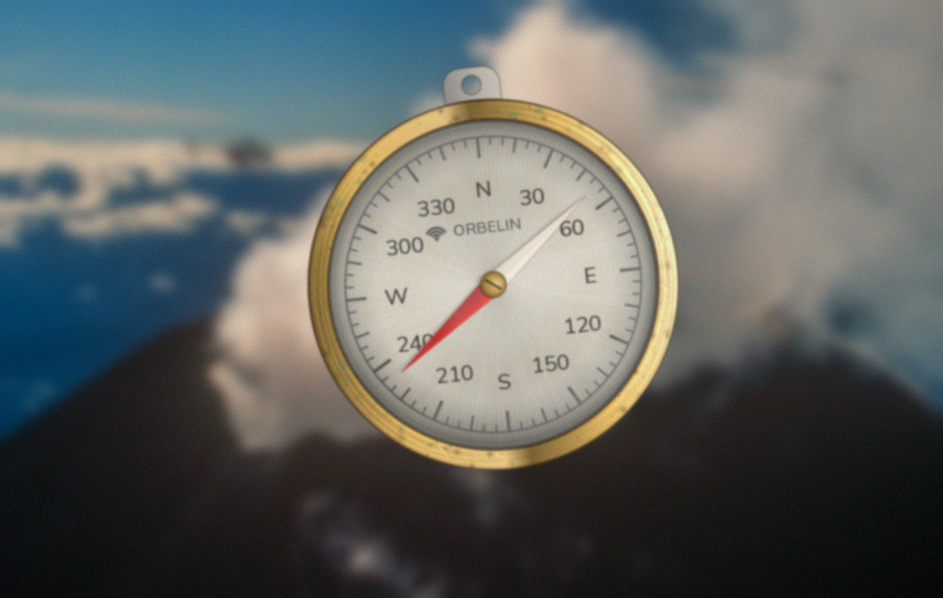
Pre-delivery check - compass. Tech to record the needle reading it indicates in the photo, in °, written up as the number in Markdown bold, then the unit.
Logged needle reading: **232.5** °
